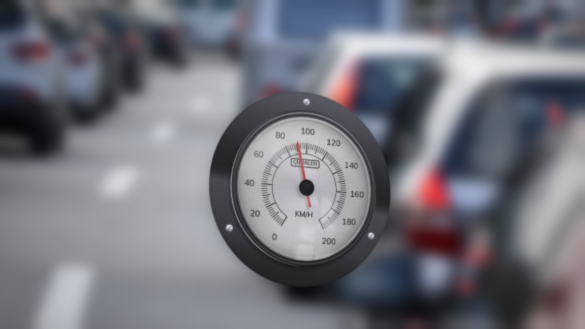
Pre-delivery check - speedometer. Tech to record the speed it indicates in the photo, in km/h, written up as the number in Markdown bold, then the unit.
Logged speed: **90** km/h
